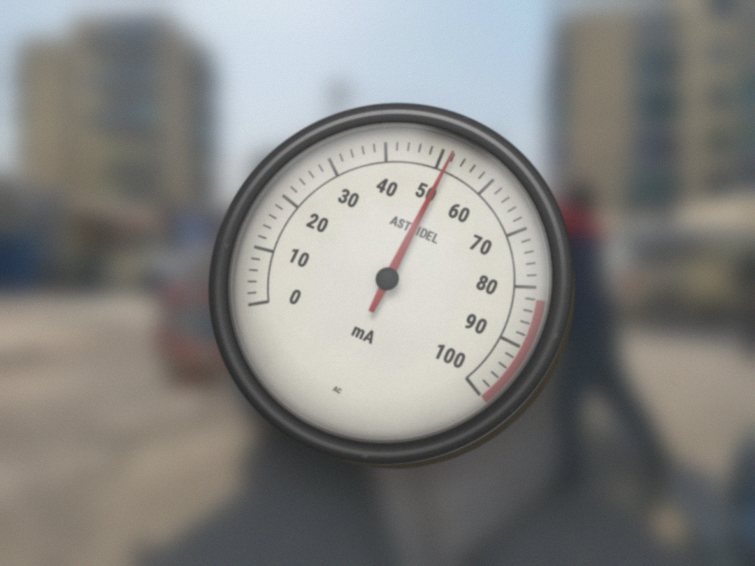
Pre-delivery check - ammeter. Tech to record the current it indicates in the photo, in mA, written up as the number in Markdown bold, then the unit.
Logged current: **52** mA
